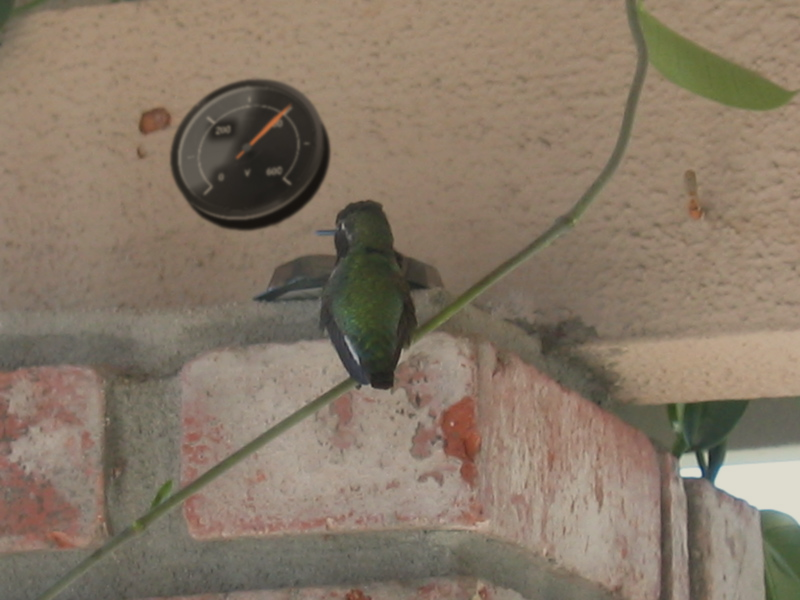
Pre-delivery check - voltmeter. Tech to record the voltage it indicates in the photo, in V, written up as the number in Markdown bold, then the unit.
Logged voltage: **400** V
